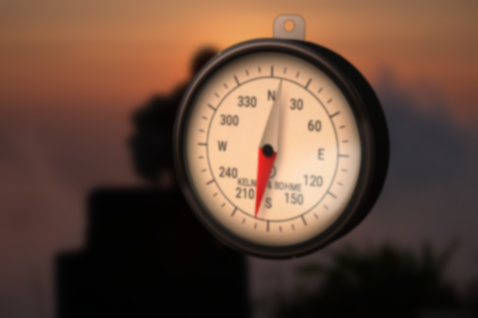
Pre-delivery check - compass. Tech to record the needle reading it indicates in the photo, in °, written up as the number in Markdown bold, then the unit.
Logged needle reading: **190** °
